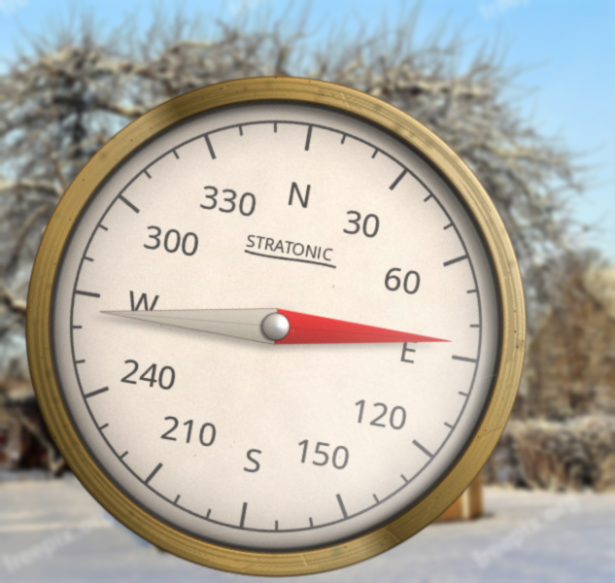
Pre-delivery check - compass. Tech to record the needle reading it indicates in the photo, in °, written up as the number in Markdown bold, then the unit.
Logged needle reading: **85** °
